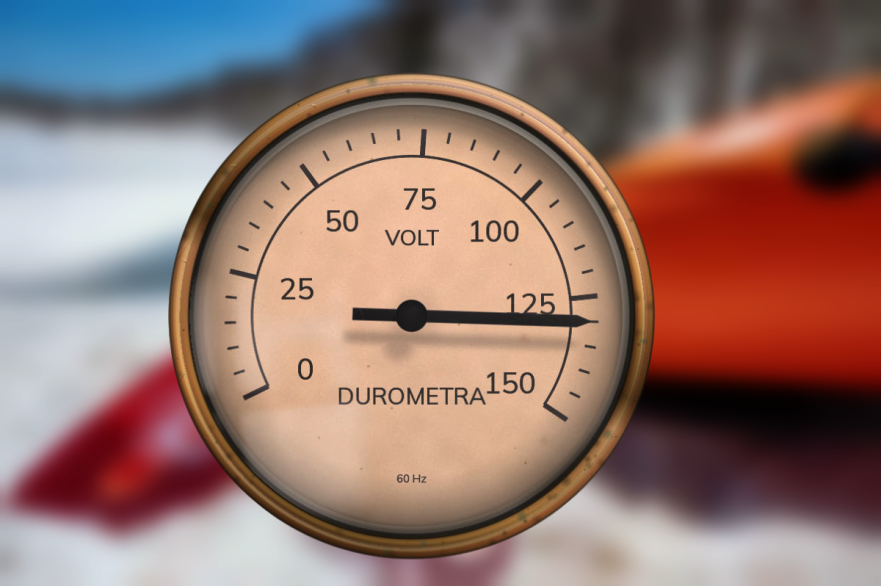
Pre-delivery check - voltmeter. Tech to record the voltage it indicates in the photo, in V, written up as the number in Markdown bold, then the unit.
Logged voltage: **130** V
